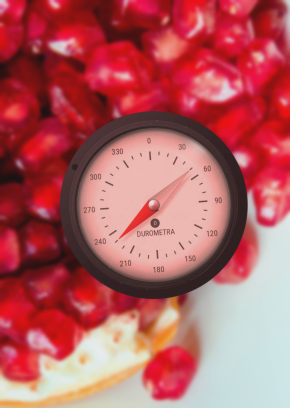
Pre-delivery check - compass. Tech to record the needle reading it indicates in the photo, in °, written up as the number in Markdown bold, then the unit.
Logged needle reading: **230** °
